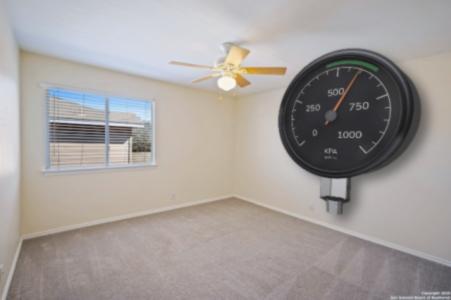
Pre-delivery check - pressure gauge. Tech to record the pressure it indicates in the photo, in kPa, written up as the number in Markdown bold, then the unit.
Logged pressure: **600** kPa
